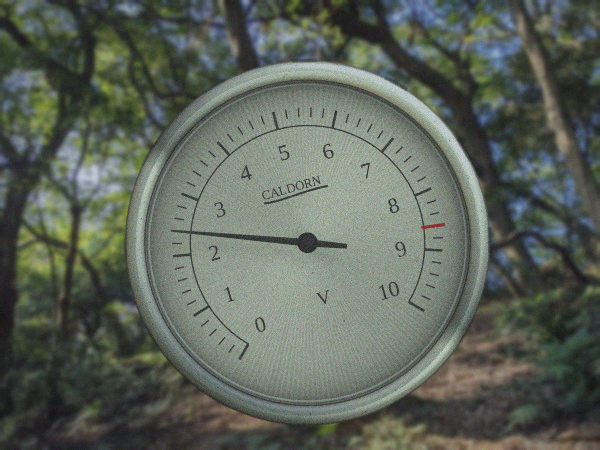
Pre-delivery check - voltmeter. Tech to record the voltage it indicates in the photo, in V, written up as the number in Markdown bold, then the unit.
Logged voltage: **2.4** V
